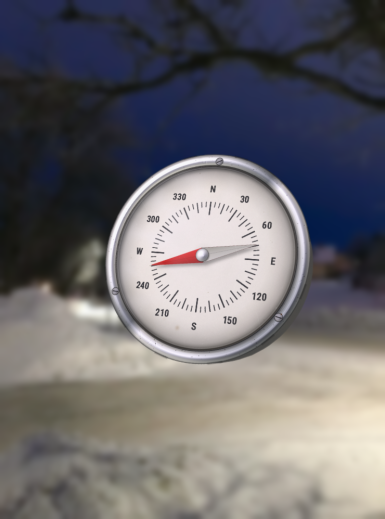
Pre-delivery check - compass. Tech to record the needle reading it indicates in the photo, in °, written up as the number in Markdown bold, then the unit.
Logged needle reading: **255** °
